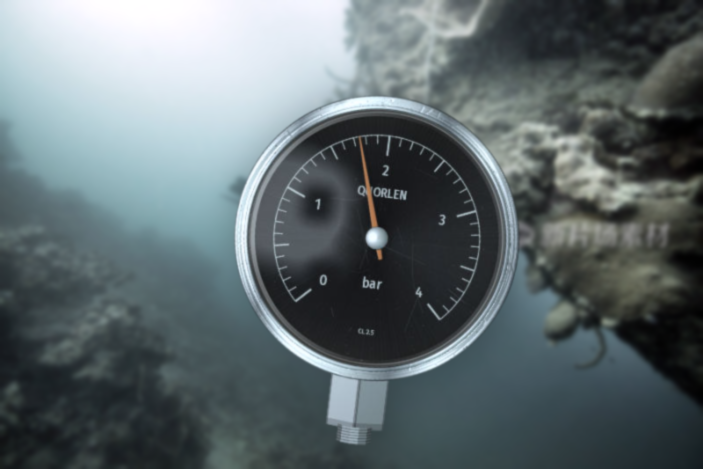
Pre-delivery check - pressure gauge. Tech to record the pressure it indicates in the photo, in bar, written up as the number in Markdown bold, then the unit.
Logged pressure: **1.75** bar
